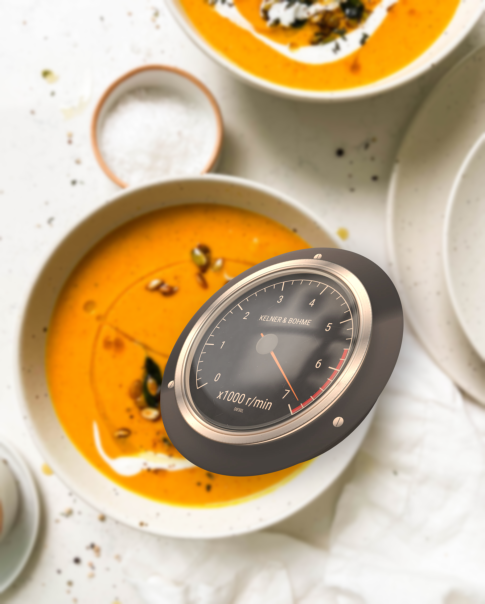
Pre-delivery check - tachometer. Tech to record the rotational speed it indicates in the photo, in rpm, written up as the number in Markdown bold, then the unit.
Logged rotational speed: **6800** rpm
